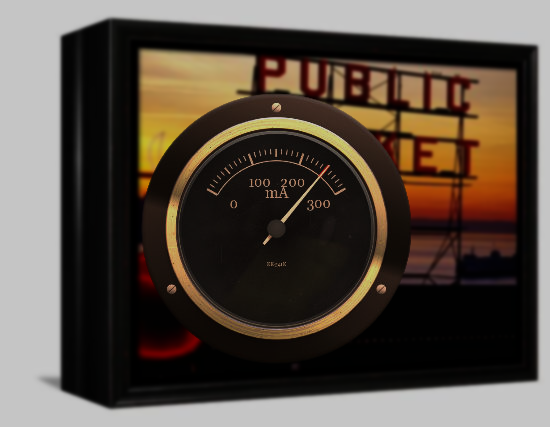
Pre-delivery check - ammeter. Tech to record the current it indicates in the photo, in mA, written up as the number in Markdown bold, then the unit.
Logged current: **250** mA
